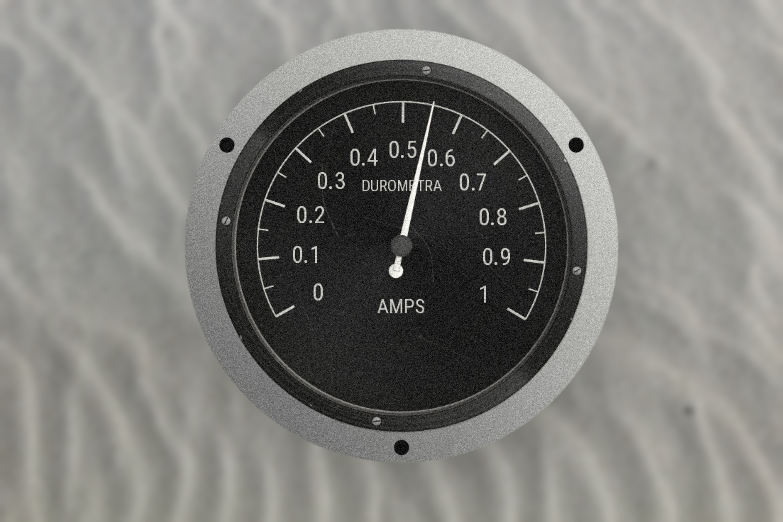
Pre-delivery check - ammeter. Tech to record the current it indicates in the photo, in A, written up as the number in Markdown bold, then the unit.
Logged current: **0.55** A
